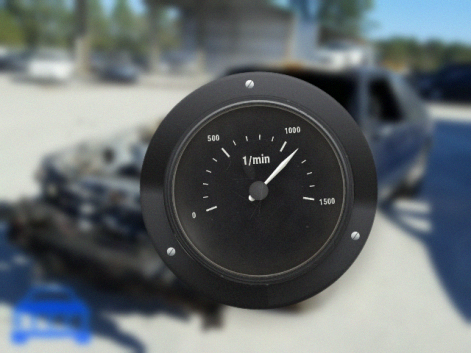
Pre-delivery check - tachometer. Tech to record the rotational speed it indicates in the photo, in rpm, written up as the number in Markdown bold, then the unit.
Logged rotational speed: **1100** rpm
